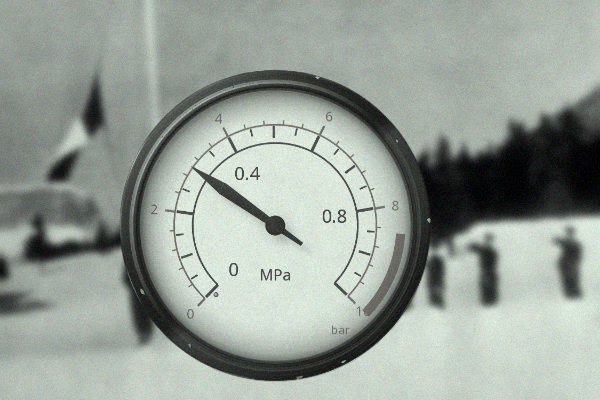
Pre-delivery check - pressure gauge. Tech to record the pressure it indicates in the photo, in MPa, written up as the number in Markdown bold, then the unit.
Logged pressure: **0.3** MPa
